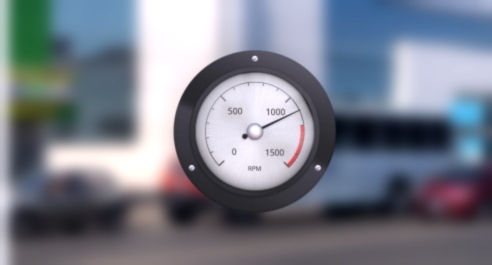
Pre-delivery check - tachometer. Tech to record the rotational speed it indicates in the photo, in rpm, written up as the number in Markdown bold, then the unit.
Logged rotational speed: **1100** rpm
